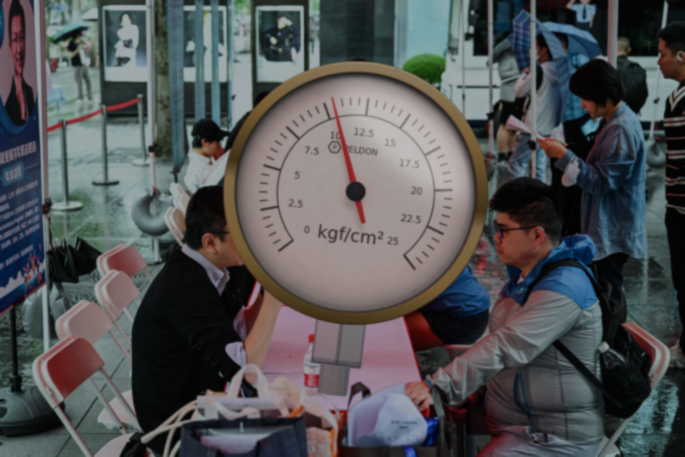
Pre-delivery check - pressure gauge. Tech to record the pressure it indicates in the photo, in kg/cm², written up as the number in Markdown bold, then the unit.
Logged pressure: **10.5** kg/cm²
